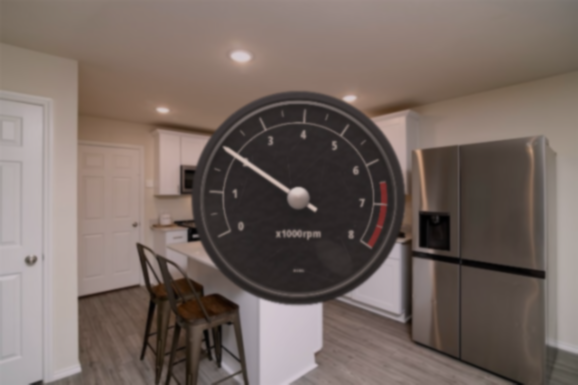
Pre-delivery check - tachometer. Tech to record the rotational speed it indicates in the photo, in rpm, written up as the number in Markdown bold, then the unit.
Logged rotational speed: **2000** rpm
